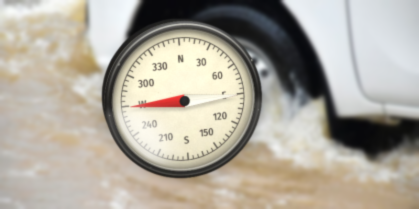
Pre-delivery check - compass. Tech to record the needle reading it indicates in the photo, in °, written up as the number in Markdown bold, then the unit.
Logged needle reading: **270** °
